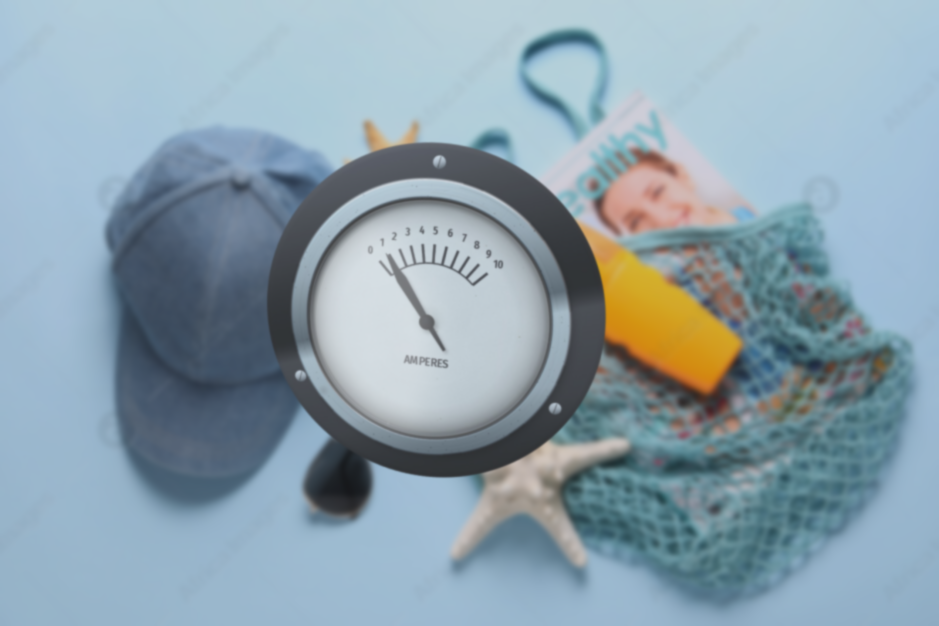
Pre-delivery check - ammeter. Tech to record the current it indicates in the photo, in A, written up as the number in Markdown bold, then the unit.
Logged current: **1** A
